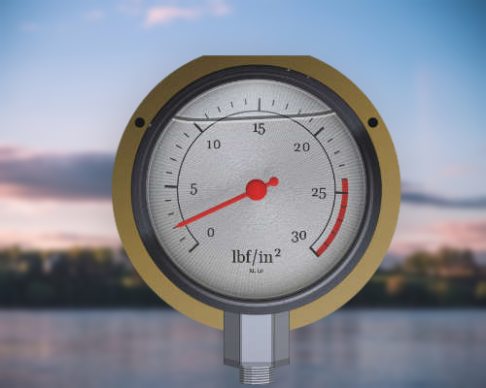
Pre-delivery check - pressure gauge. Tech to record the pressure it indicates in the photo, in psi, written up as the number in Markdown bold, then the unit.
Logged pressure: **2** psi
